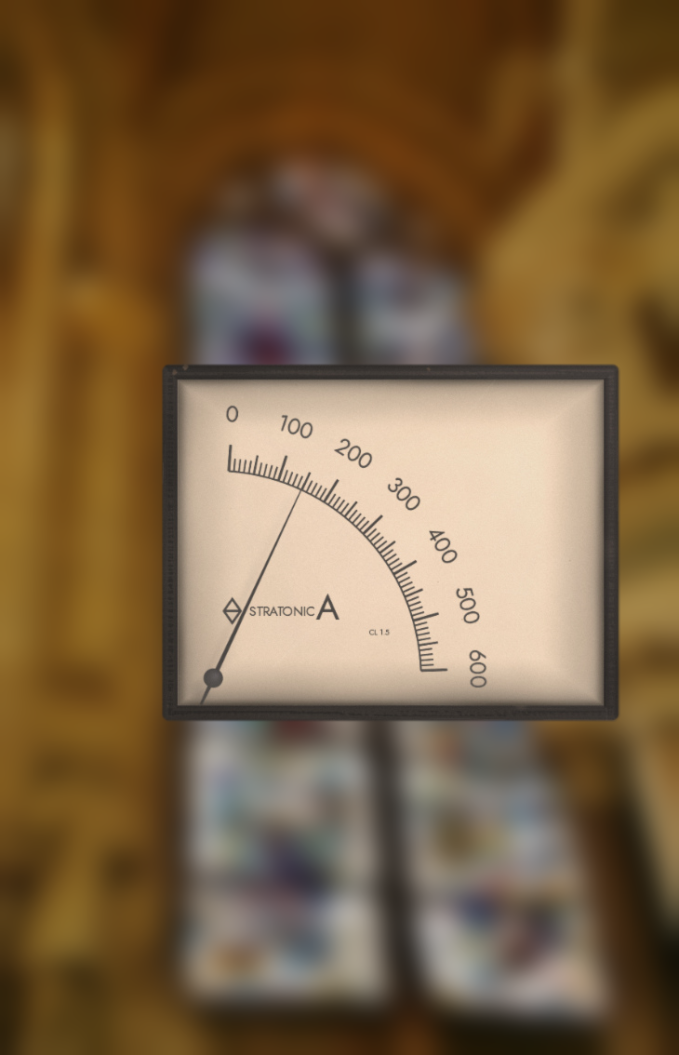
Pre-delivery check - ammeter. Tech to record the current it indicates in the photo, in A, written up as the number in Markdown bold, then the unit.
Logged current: **150** A
